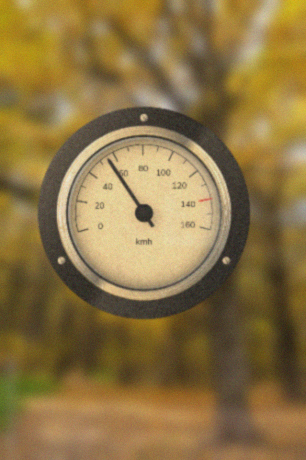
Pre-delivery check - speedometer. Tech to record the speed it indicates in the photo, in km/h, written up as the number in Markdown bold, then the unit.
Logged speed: **55** km/h
